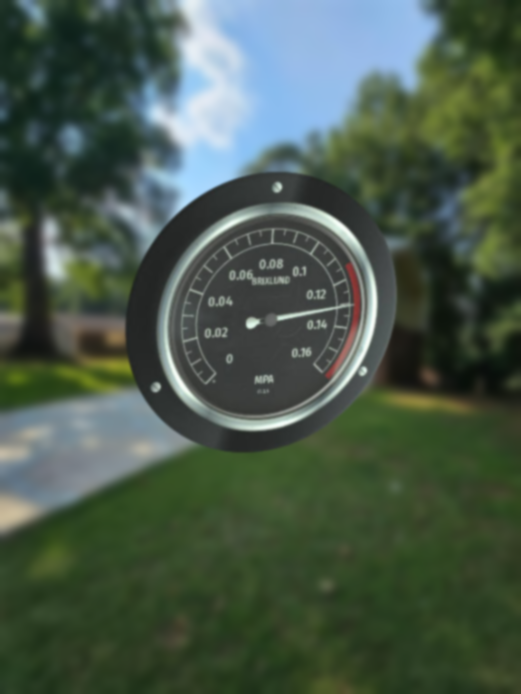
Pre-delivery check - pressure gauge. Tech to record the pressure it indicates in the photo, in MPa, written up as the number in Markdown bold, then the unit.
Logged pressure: **0.13** MPa
